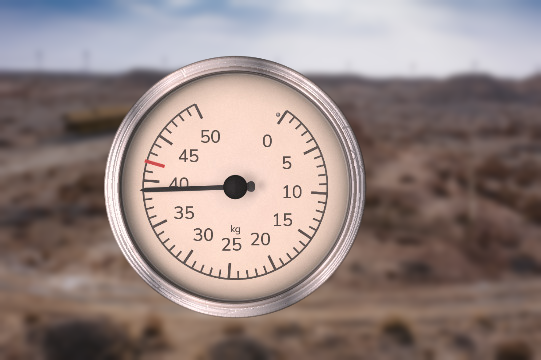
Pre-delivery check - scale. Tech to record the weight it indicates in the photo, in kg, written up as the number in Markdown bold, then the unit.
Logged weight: **39** kg
